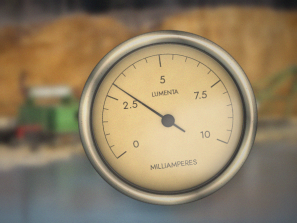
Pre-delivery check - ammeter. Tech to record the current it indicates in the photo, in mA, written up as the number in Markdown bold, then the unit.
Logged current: **3** mA
